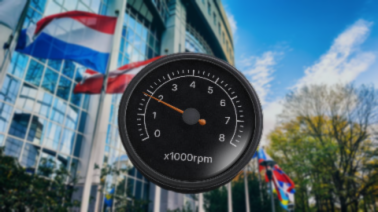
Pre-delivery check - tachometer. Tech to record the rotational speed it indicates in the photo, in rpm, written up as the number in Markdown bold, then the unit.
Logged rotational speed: **1800** rpm
